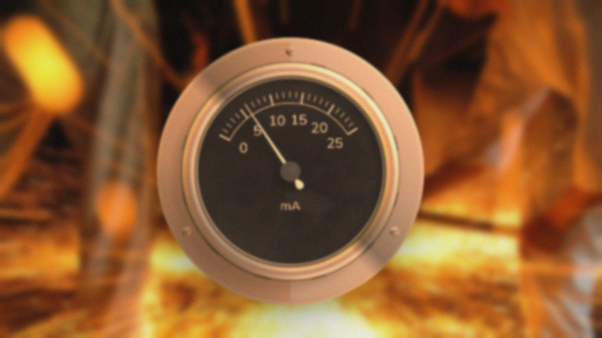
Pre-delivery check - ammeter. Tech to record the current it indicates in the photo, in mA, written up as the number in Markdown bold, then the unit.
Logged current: **6** mA
